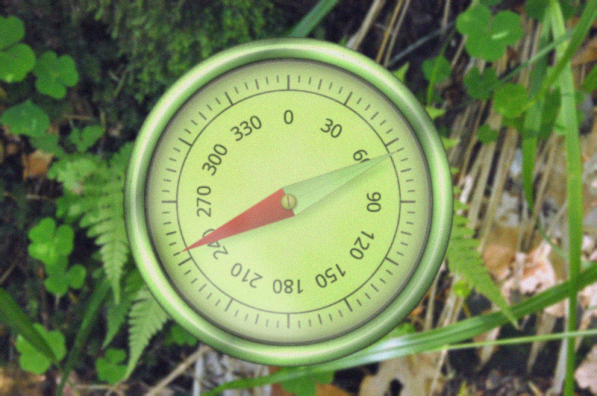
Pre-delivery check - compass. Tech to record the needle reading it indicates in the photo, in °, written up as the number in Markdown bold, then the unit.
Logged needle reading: **245** °
